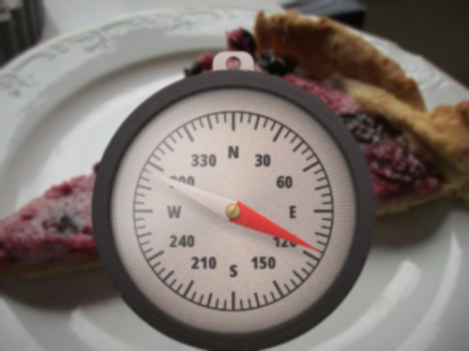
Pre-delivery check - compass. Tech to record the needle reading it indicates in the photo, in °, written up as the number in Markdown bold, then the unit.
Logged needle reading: **115** °
